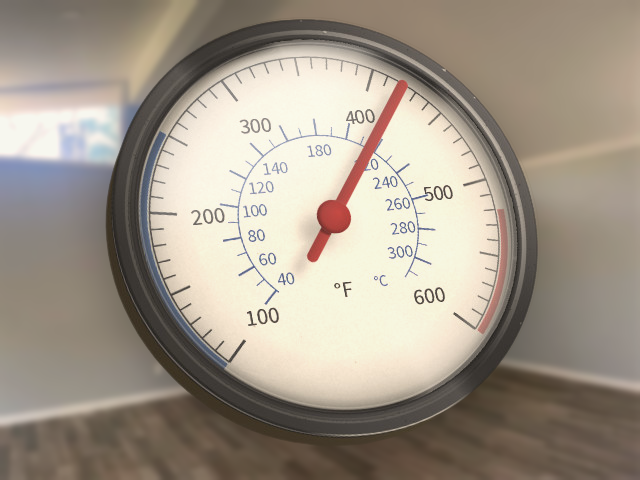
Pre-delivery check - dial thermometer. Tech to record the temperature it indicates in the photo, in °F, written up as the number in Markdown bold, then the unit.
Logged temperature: **420** °F
